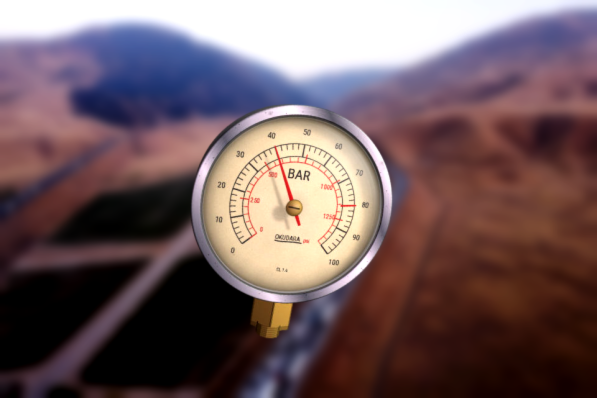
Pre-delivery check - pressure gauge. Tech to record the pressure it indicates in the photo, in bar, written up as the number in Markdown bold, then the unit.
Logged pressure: **40** bar
